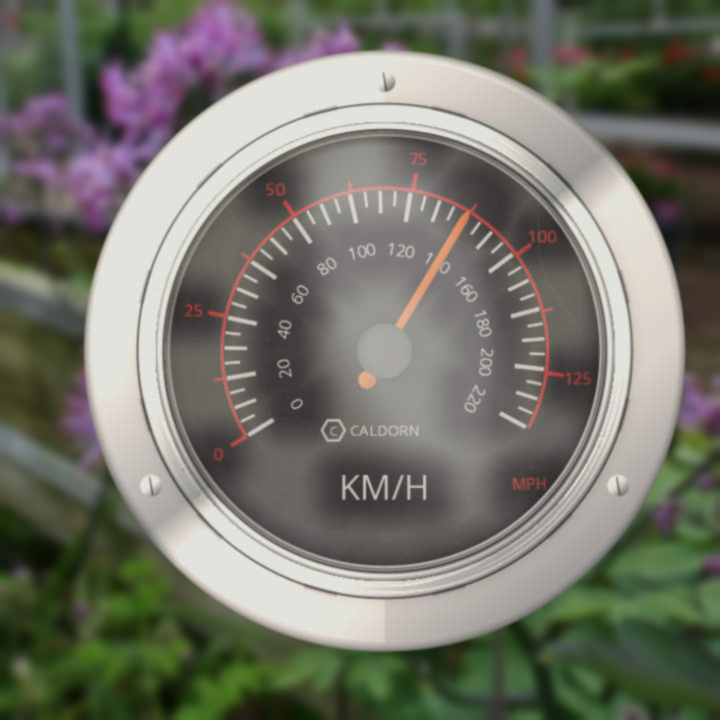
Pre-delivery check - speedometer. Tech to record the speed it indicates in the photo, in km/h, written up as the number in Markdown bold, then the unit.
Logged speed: **140** km/h
